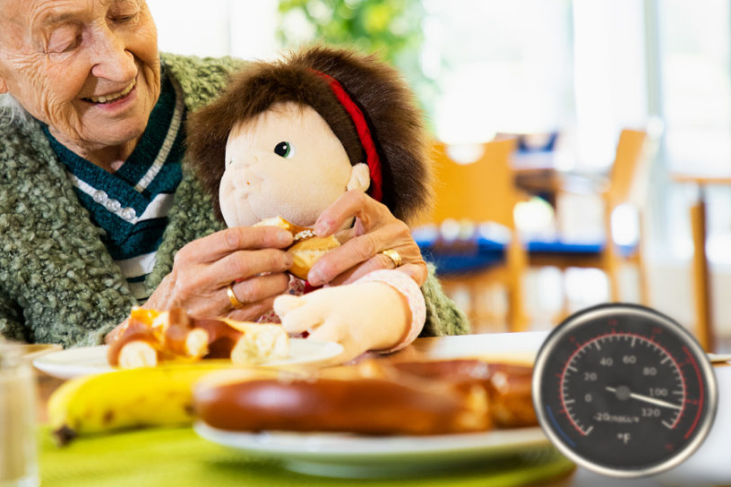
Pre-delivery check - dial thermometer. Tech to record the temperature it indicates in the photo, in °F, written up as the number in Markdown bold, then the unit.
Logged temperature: **108** °F
